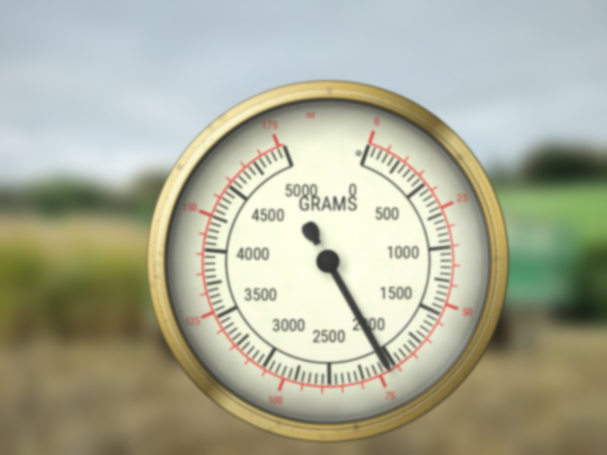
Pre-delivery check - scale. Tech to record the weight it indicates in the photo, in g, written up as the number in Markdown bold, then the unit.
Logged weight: **2050** g
